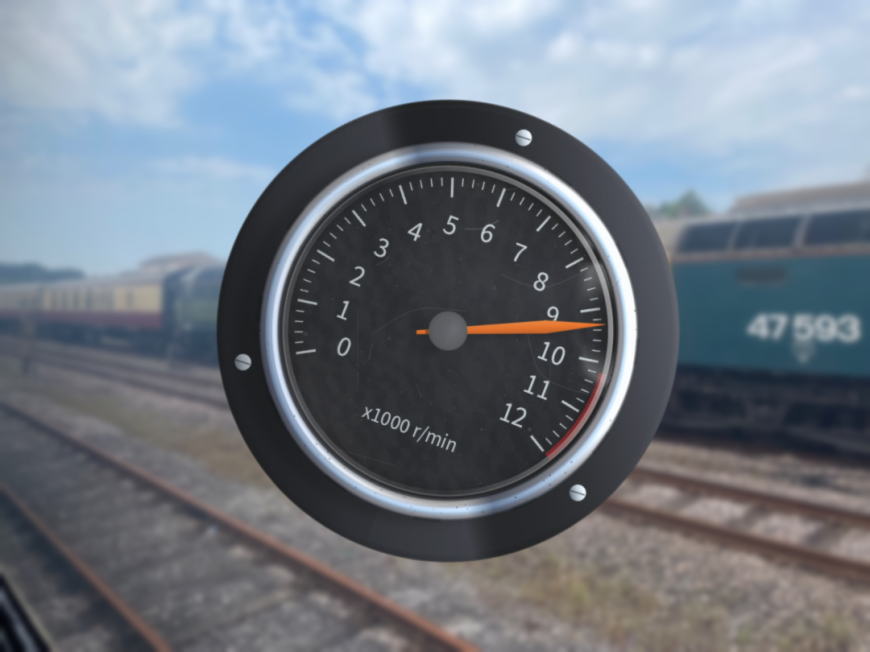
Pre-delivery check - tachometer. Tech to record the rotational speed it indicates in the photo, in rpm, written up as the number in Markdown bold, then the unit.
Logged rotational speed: **9300** rpm
